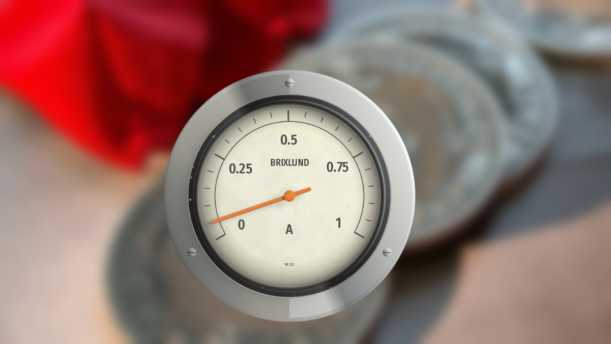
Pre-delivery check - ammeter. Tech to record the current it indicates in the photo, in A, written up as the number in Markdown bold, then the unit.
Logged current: **0.05** A
